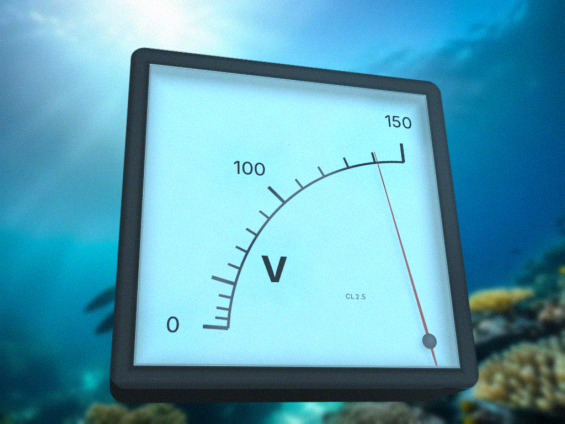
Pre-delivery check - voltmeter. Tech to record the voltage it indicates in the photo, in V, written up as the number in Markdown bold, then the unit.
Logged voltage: **140** V
